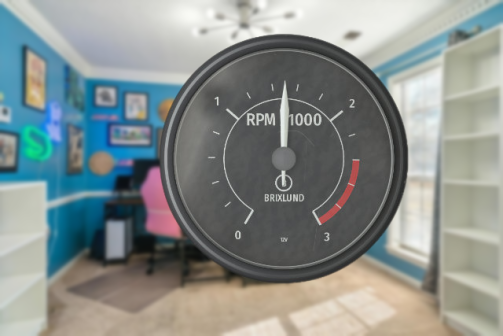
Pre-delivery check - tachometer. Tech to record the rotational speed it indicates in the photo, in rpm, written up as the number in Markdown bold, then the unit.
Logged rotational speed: **1500** rpm
